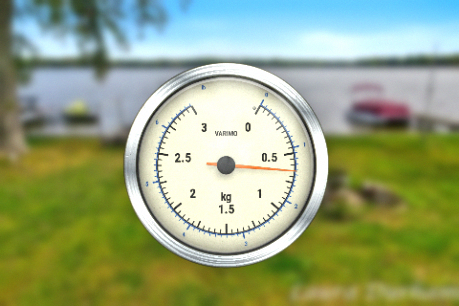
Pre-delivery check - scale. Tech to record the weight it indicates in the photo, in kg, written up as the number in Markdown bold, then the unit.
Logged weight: **0.65** kg
